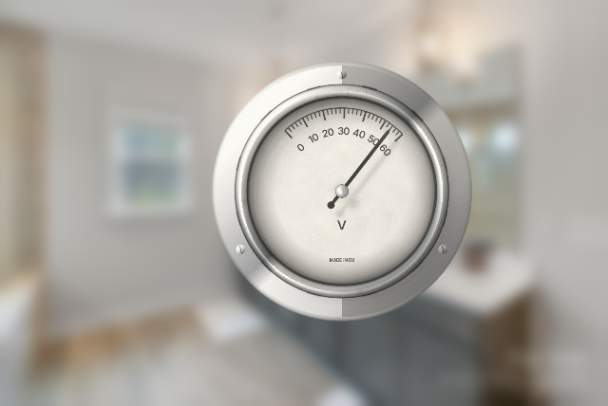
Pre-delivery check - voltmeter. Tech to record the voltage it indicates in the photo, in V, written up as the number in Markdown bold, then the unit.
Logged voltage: **54** V
